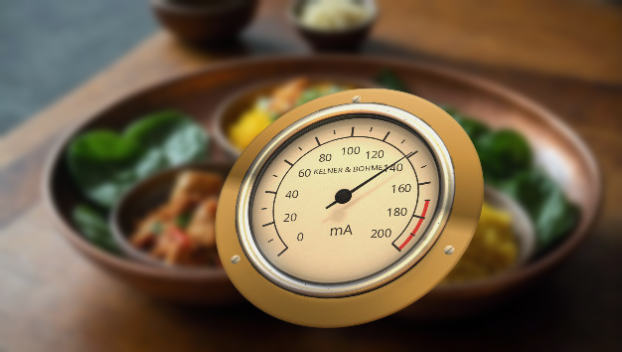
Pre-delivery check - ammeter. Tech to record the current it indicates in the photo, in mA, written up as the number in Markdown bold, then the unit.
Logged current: **140** mA
